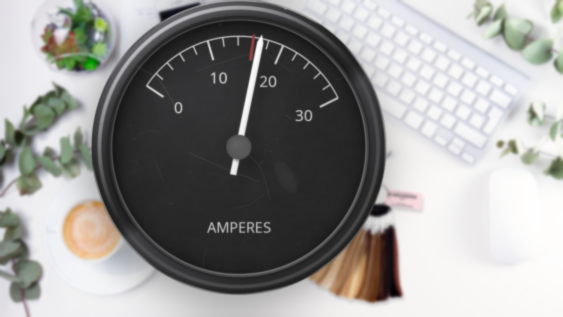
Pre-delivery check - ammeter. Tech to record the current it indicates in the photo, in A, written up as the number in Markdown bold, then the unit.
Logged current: **17** A
